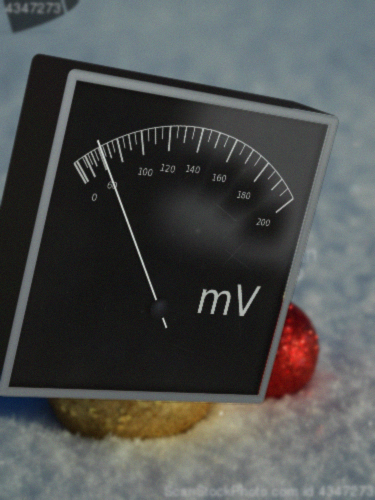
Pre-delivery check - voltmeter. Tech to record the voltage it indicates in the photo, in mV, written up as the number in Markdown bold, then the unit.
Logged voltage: **60** mV
